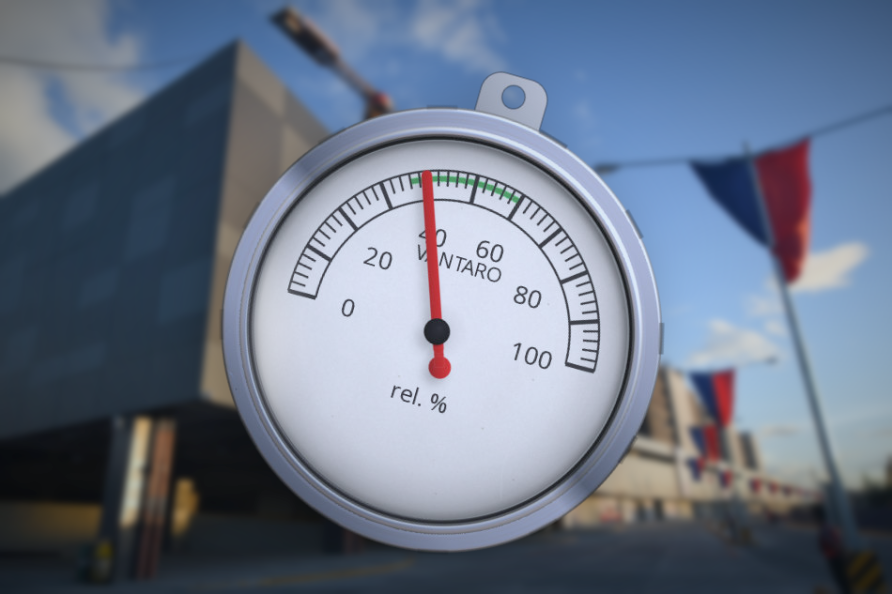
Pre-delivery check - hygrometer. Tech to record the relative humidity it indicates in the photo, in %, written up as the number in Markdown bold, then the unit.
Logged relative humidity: **40** %
